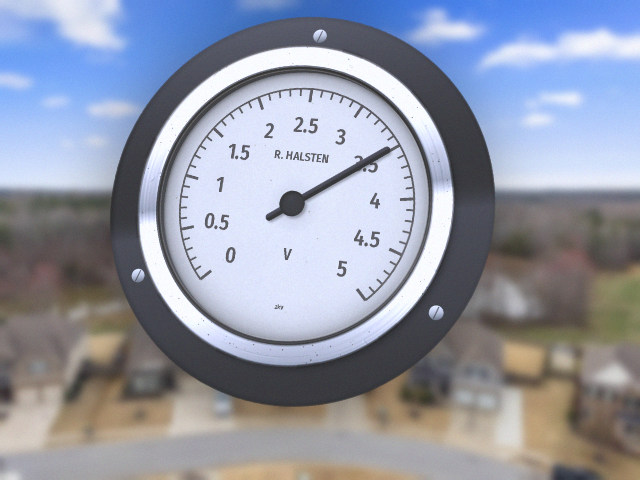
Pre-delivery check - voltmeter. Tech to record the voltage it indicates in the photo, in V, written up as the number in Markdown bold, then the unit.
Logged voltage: **3.5** V
